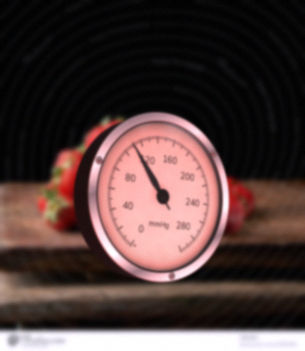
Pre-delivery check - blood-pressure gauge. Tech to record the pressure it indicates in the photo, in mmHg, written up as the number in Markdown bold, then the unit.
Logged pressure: **110** mmHg
